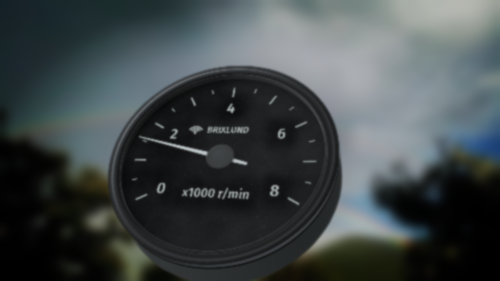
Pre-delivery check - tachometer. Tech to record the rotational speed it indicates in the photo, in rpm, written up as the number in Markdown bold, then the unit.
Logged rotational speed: **1500** rpm
